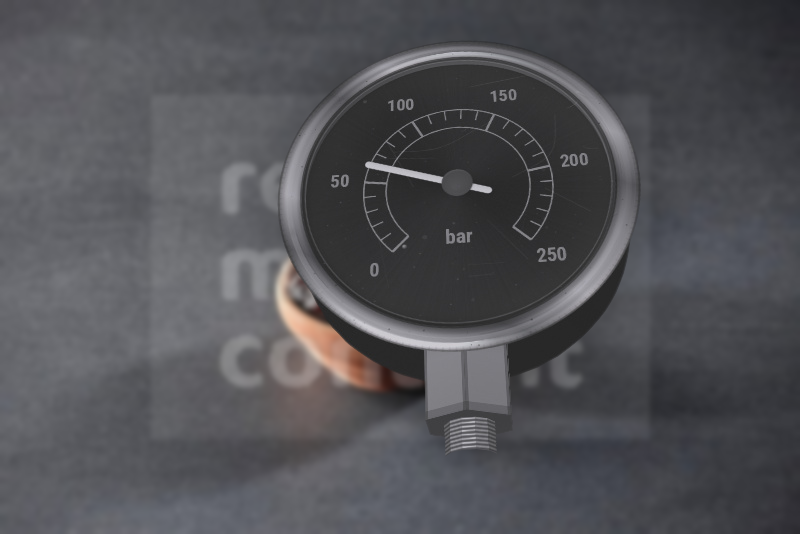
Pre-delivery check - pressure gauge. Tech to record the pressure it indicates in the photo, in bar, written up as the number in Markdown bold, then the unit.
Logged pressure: **60** bar
